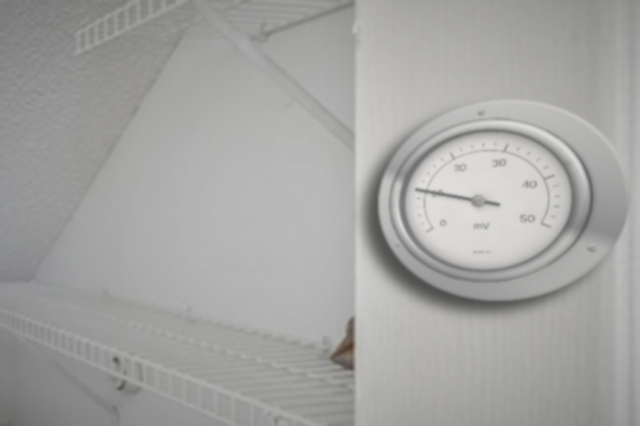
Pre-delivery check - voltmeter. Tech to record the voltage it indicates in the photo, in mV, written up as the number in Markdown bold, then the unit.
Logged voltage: **10** mV
